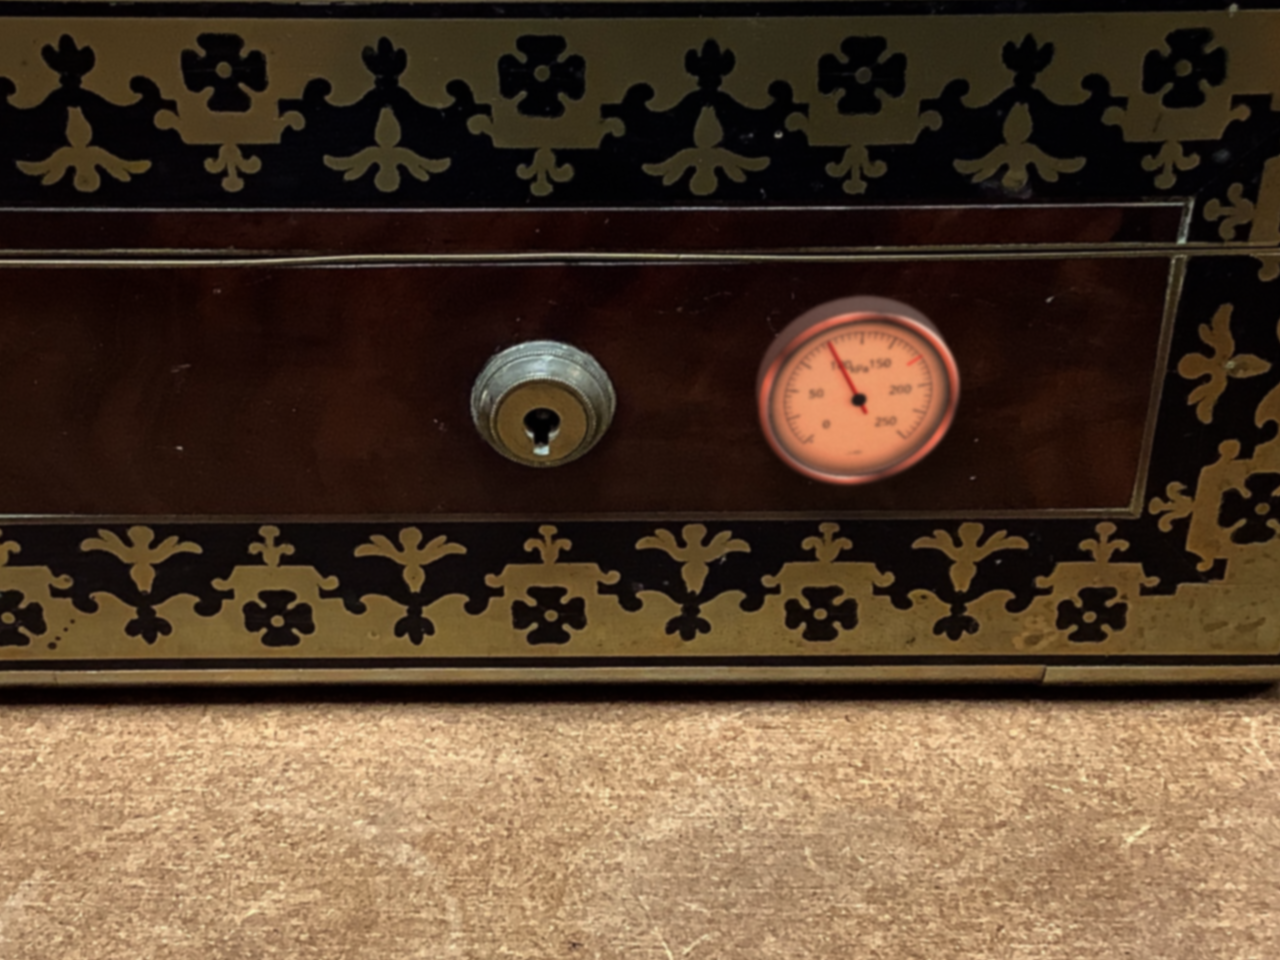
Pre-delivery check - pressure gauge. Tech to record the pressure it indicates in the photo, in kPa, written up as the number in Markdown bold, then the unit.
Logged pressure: **100** kPa
